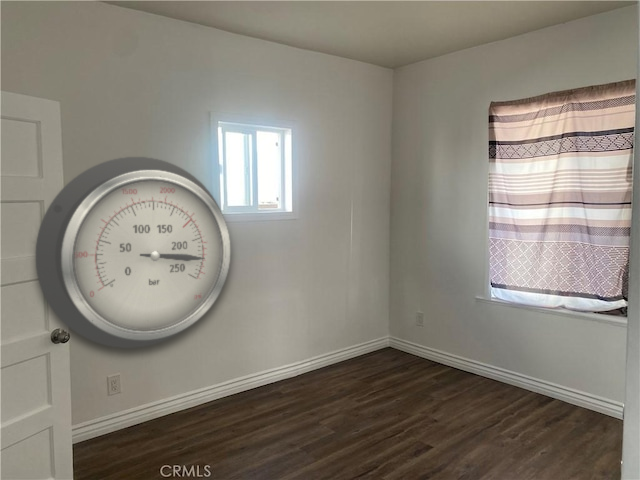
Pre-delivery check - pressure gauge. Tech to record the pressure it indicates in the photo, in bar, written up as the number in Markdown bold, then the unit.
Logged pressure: **225** bar
